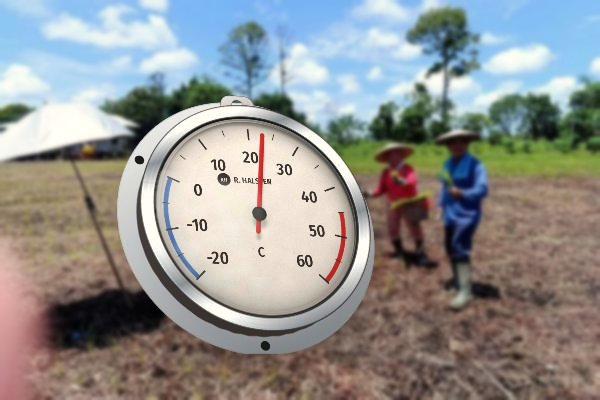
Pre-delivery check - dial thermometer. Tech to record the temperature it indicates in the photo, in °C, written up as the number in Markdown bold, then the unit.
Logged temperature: **22.5** °C
